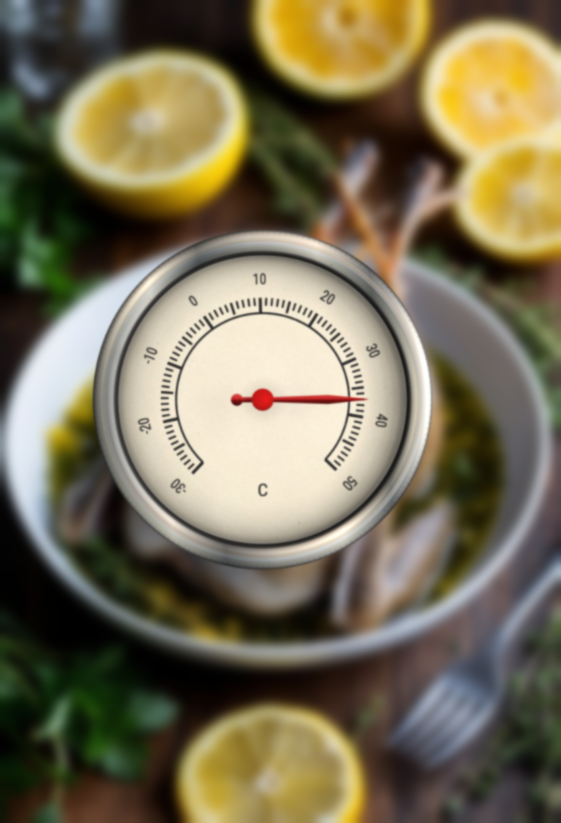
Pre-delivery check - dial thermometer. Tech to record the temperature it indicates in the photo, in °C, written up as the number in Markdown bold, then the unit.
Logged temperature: **37** °C
